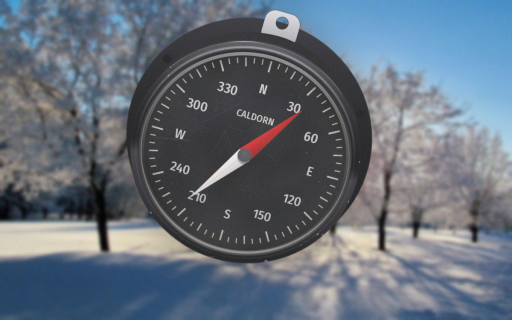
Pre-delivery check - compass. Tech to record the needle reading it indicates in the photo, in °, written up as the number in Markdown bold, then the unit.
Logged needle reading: **35** °
